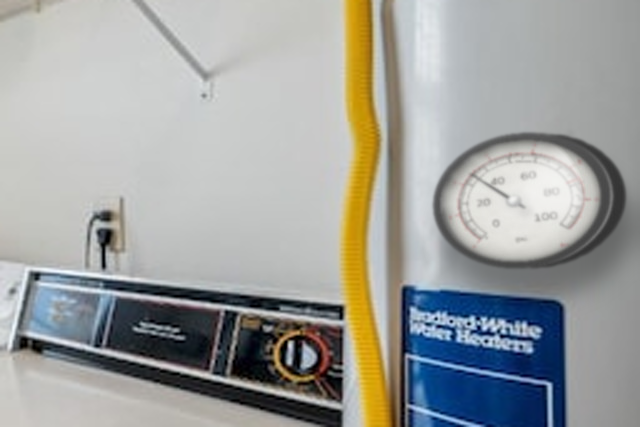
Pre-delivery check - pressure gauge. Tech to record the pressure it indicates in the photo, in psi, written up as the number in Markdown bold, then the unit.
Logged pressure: **35** psi
